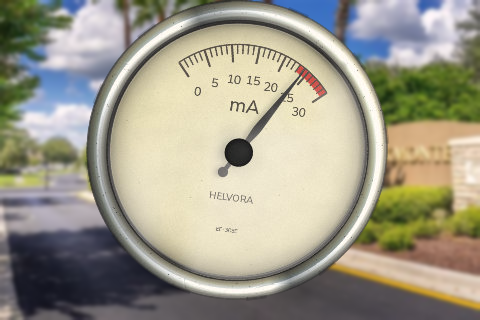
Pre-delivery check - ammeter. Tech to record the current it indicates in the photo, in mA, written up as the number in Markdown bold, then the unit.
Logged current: **24** mA
